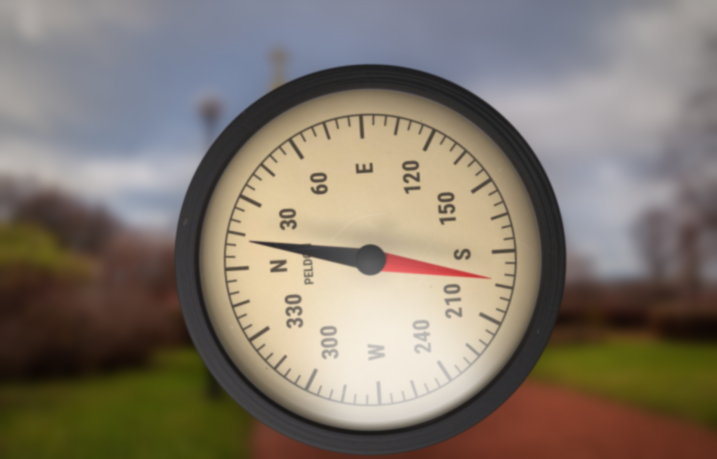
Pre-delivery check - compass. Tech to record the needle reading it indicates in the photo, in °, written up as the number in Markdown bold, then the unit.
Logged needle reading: **192.5** °
